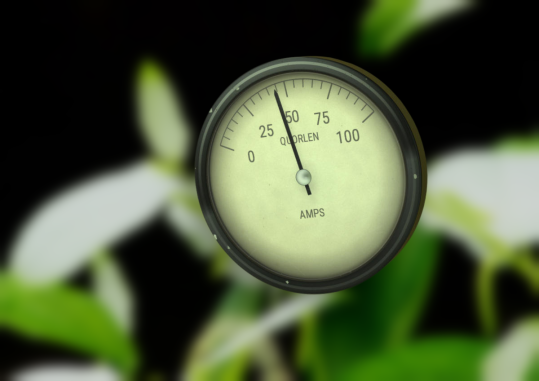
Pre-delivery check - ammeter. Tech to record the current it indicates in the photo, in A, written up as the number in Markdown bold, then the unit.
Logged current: **45** A
